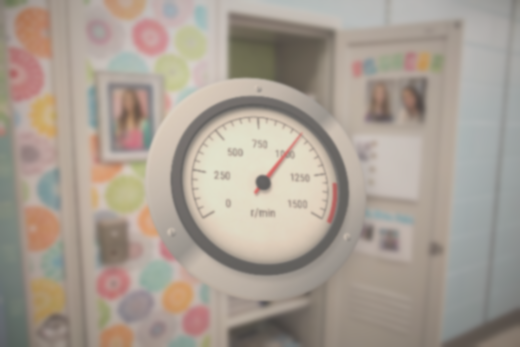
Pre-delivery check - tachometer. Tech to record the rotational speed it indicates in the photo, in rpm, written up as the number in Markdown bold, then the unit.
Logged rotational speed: **1000** rpm
